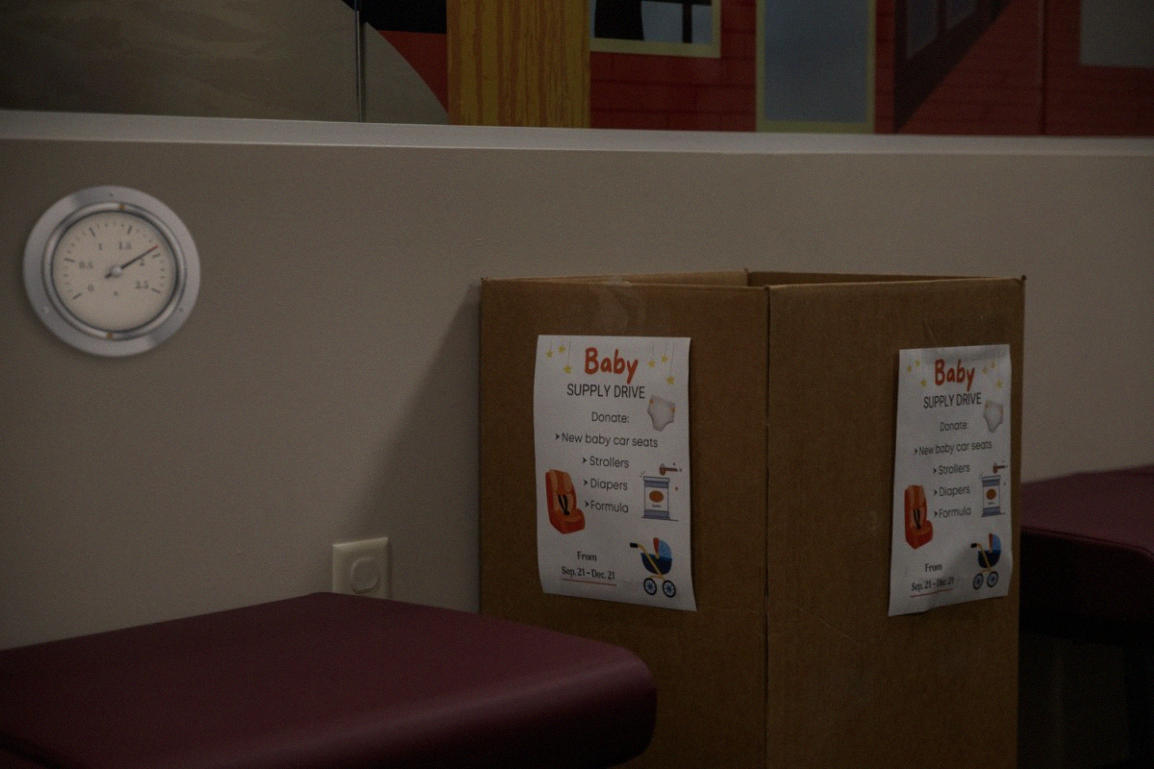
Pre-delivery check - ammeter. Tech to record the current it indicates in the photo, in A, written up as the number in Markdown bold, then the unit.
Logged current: **1.9** A
